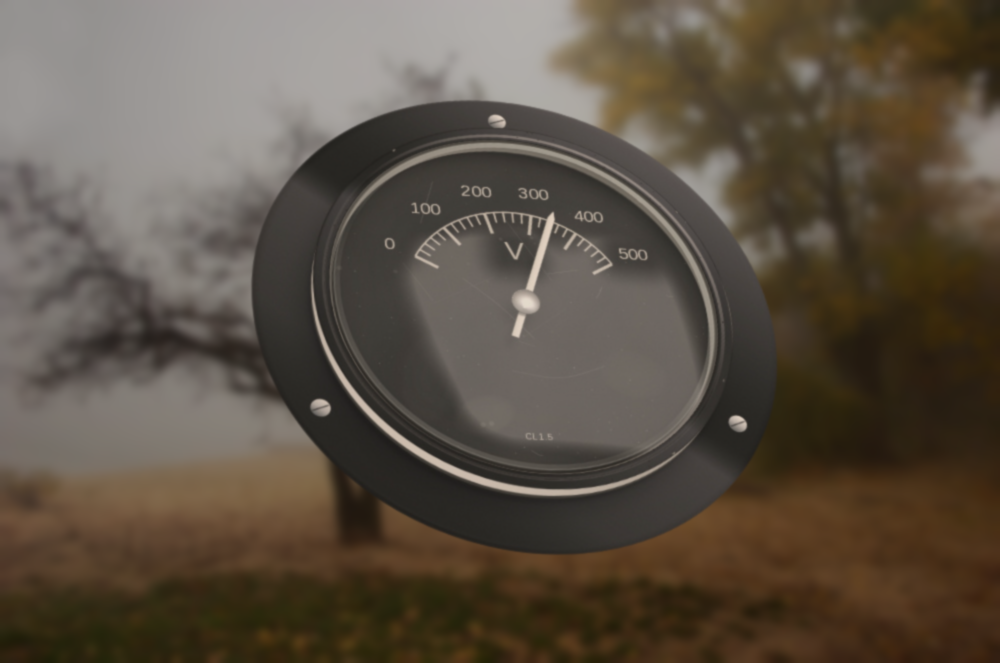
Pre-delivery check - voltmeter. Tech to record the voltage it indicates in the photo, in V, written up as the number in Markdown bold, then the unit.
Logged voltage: **340** V
